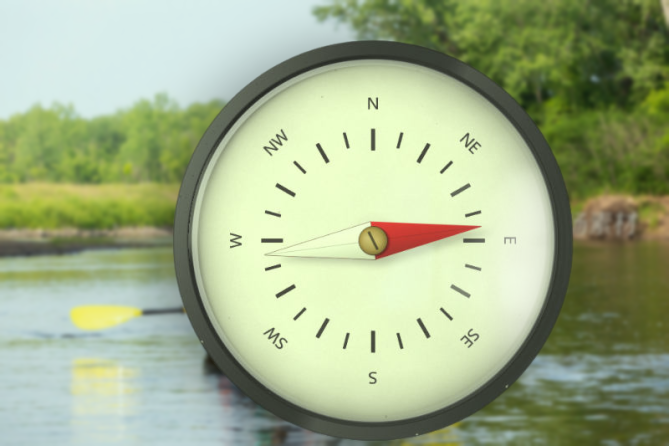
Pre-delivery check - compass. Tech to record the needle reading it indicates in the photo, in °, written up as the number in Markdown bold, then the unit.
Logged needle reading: **82.5** °
